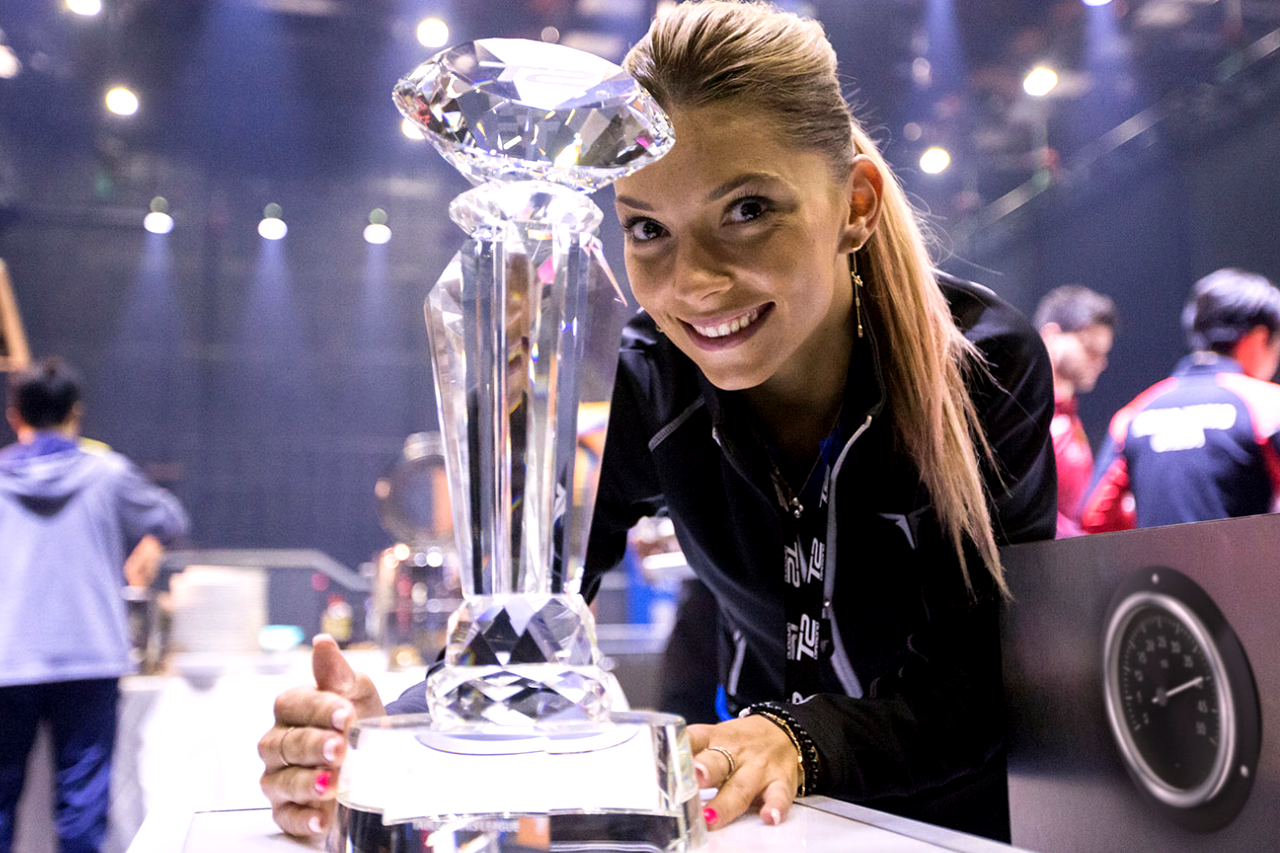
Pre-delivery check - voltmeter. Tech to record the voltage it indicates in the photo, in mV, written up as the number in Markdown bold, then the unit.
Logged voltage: **40** mV
